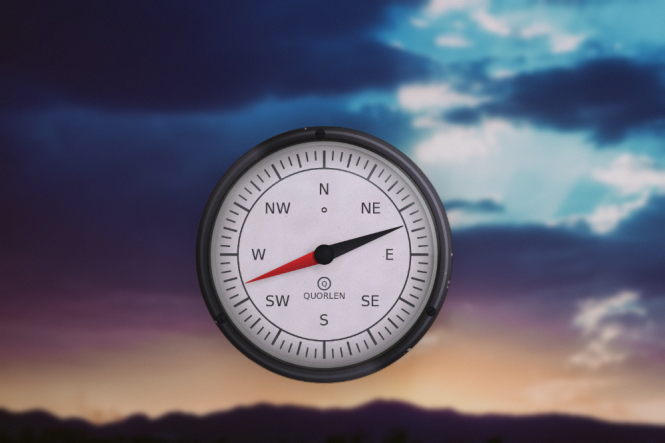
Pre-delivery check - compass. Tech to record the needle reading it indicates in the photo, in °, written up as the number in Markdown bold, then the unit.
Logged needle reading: **250** °
